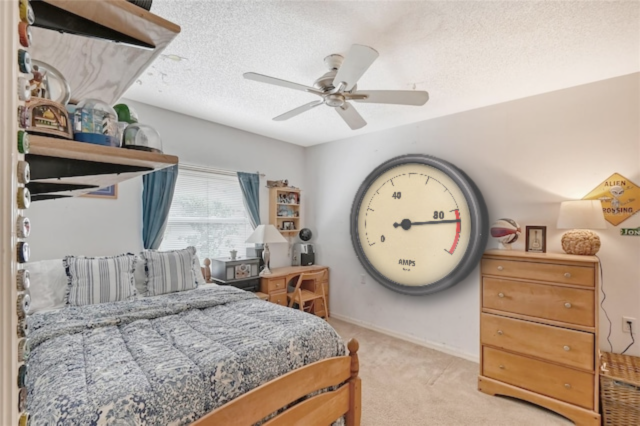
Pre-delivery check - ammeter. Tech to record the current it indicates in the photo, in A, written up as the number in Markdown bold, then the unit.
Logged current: **85** A
